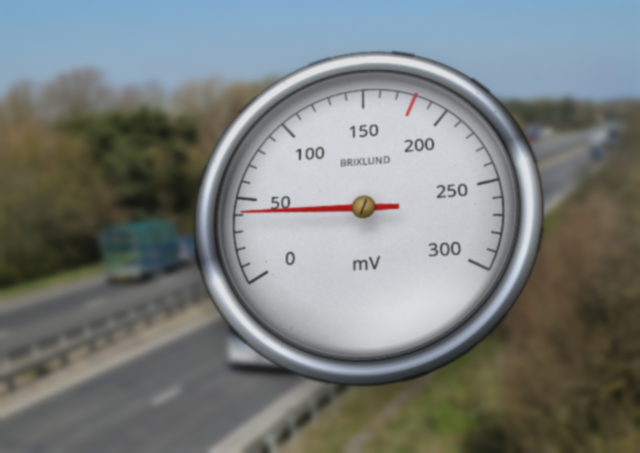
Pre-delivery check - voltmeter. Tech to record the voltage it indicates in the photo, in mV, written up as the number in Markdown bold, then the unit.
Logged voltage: **40** mV
